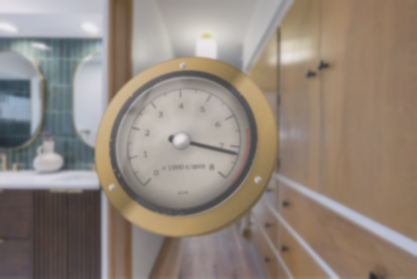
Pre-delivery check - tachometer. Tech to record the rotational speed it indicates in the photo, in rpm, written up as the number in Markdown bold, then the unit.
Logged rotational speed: **7250** rpm
